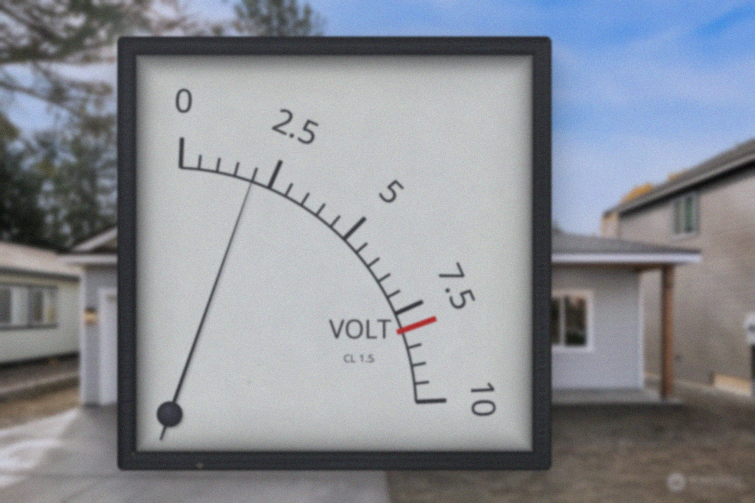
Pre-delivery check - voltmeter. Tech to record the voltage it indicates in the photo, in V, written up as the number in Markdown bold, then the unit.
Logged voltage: **2** V
